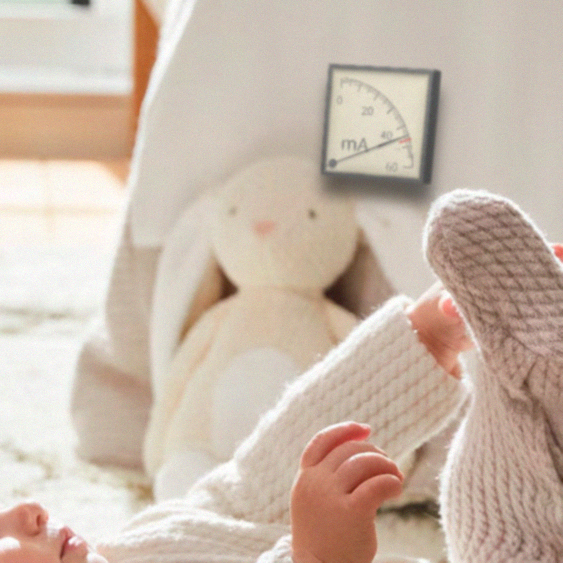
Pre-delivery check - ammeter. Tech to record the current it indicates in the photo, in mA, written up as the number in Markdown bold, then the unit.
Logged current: **45** mA
